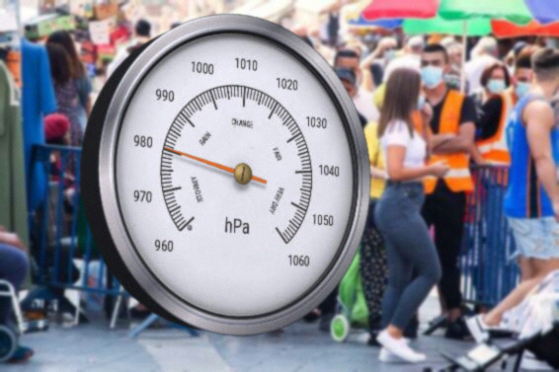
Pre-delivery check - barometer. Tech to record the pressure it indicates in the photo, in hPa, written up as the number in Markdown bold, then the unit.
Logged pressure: **980** hPa
